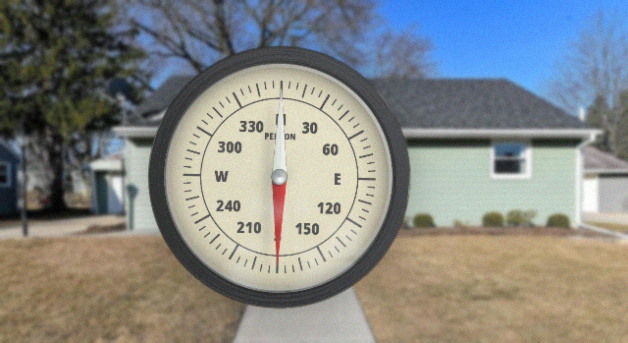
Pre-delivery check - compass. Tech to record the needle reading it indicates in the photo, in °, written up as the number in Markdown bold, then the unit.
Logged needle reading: **180** °
